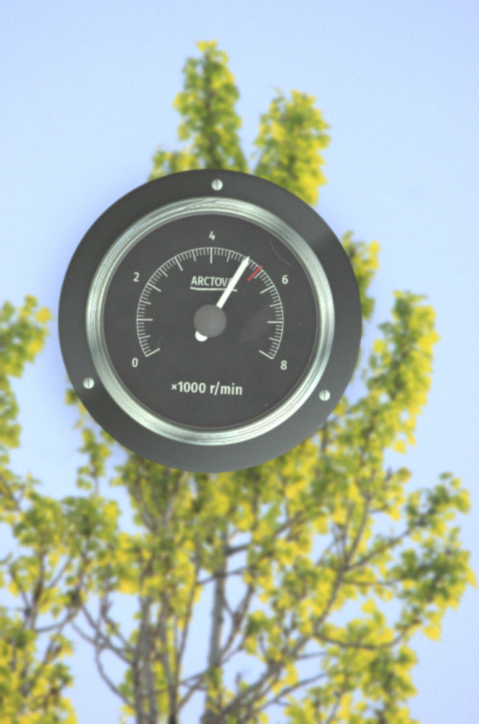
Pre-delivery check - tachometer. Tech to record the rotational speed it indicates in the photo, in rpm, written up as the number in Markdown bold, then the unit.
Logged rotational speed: **5000** rpm
